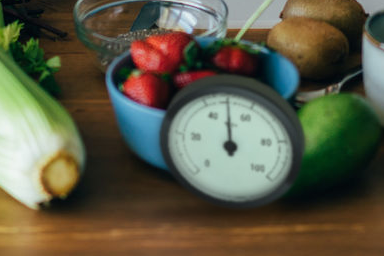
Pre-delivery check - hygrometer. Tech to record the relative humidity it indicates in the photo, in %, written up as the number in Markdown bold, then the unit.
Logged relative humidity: **50** %
